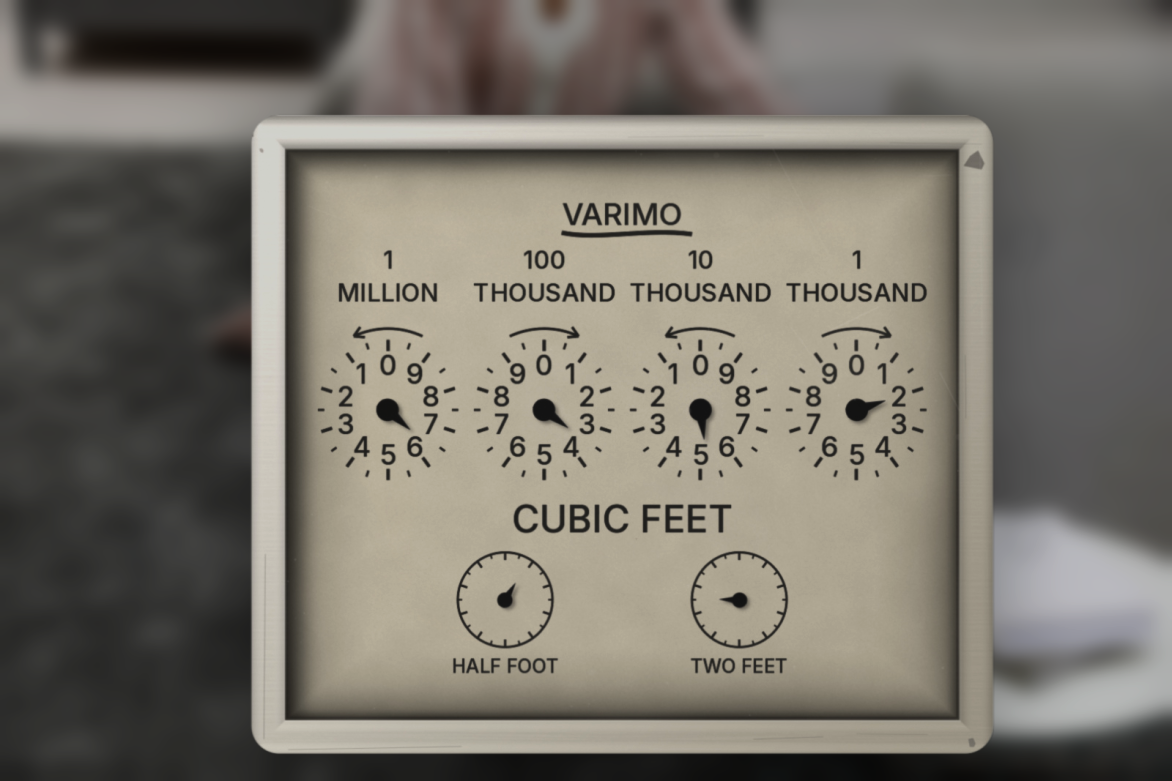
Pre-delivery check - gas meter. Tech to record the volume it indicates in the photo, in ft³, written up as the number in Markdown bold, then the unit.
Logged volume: **635200** ft³
